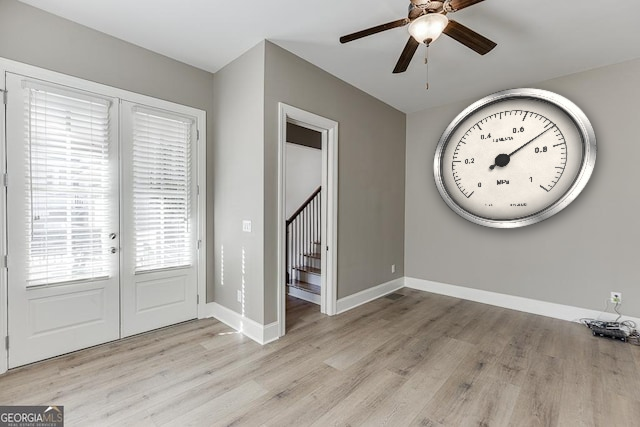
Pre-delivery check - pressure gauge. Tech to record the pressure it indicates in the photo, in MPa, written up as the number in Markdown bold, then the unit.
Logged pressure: **0.72** MPa
